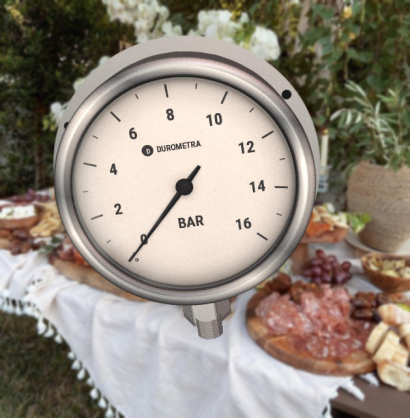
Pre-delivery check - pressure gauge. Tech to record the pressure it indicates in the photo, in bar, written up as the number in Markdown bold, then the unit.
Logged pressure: **0** bar
